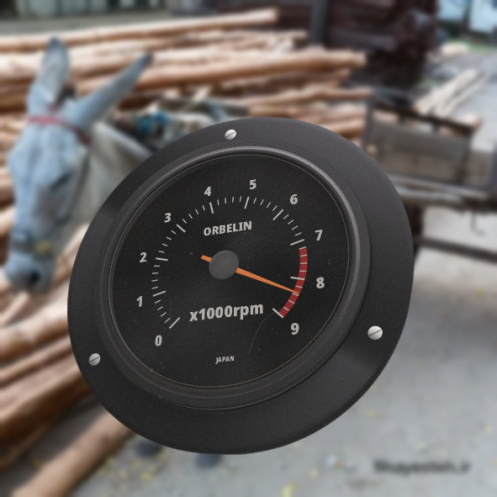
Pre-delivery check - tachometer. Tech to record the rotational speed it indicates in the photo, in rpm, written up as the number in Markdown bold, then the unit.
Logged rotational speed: **8400** rpm
